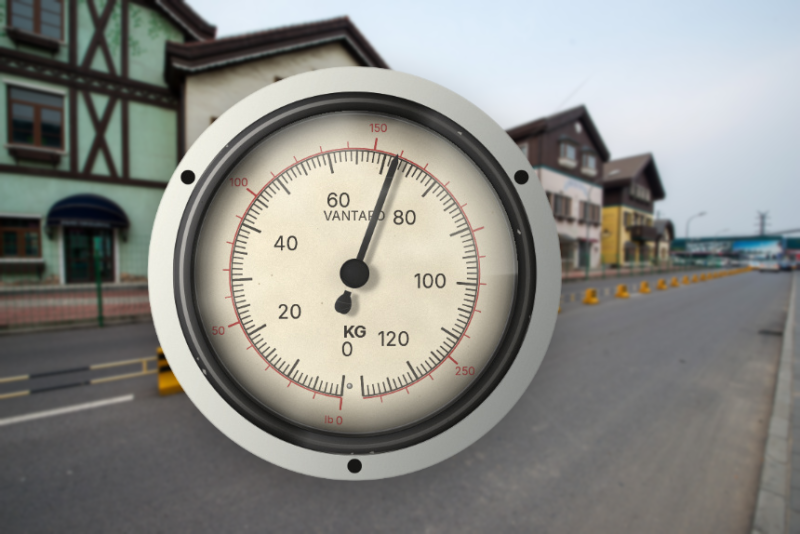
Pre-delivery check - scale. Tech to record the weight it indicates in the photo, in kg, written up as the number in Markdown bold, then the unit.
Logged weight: **72** kg
